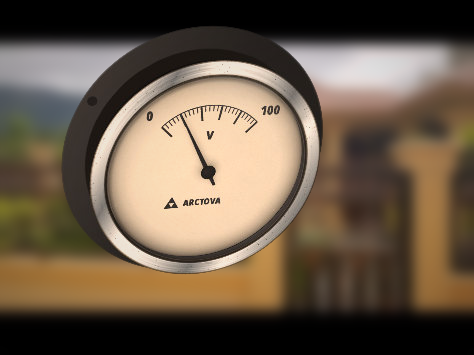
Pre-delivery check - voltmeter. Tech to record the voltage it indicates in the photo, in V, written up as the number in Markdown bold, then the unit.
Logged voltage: **20** V
